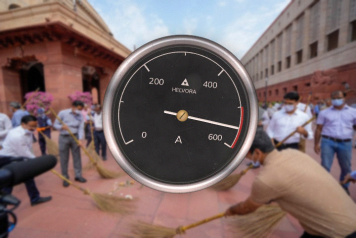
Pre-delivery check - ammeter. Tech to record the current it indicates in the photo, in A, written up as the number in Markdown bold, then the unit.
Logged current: **550** A
